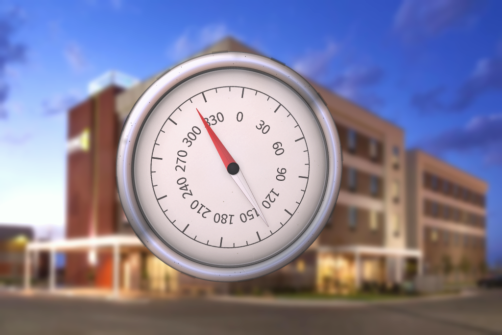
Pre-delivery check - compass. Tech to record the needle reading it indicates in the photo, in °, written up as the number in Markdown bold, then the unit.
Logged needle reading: **320** °
